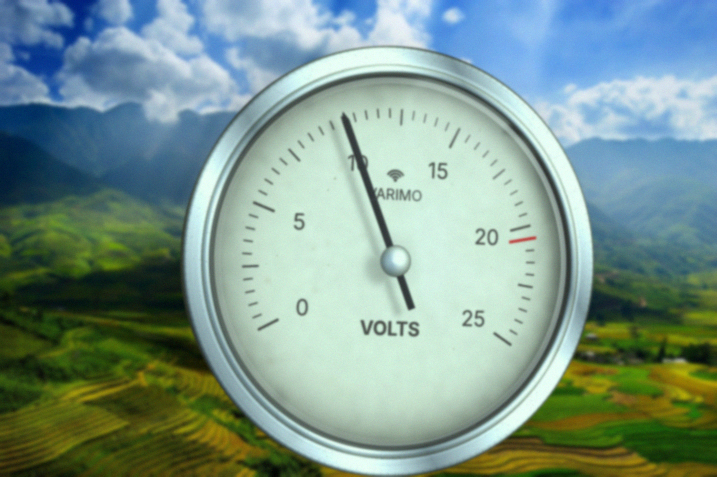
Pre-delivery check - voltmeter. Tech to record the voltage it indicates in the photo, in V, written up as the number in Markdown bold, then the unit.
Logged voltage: **10** V
